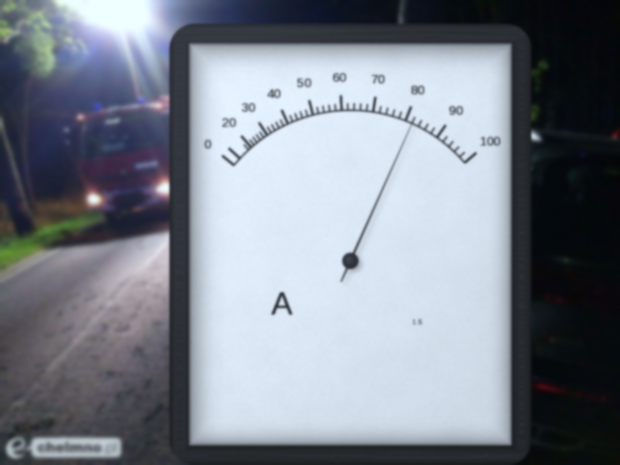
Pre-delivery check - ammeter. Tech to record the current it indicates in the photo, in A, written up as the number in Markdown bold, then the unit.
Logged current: **82** A
